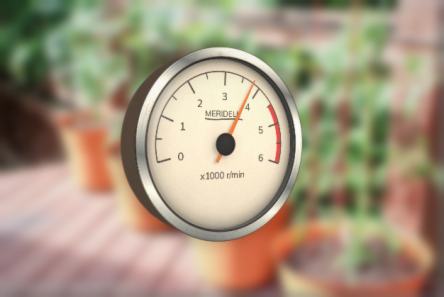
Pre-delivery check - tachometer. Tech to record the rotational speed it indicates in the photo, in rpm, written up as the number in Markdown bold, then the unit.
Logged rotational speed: **3750** rpm
